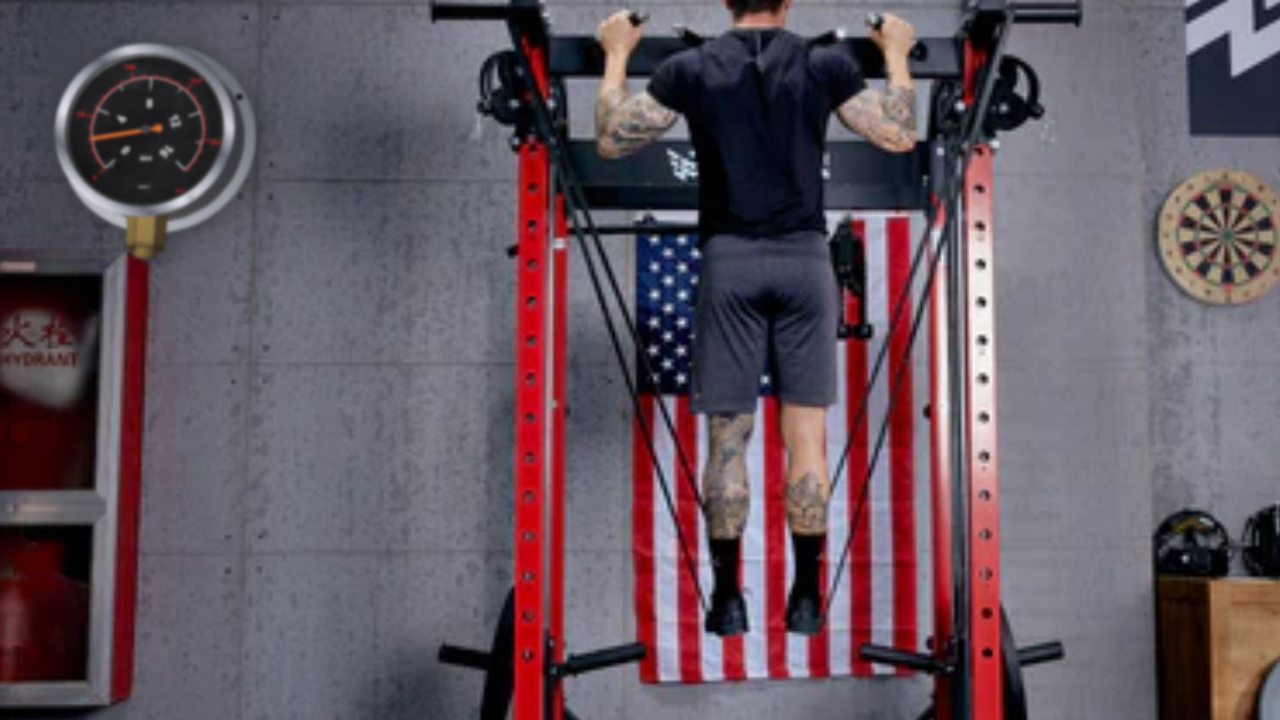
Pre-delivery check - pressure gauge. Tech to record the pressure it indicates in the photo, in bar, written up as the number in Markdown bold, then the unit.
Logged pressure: **2** bar
